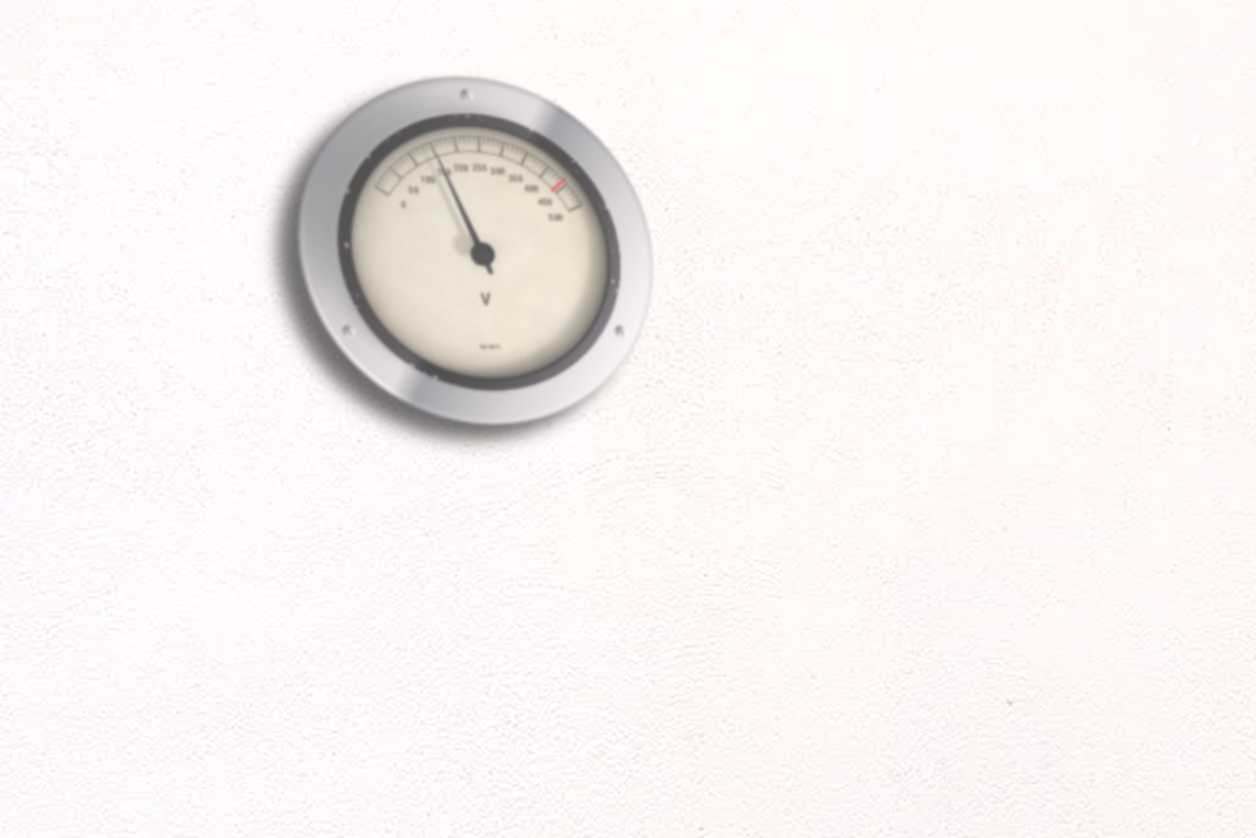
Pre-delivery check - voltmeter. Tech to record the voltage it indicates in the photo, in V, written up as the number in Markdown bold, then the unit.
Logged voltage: **150** V
